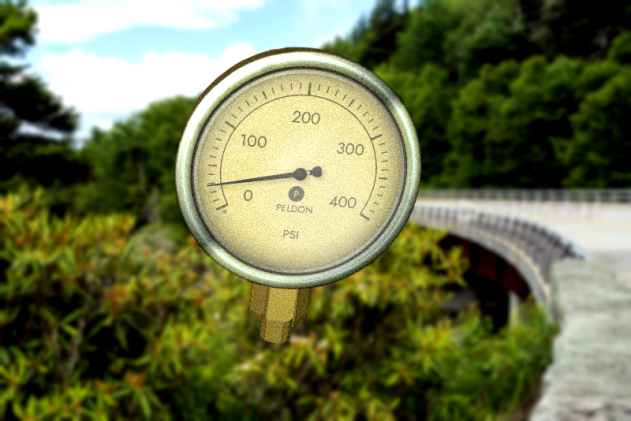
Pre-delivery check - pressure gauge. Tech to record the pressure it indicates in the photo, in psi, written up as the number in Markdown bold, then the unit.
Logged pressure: **30** psi
